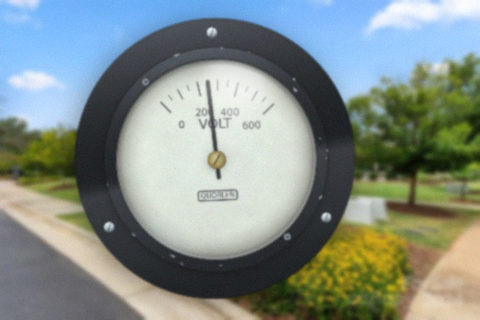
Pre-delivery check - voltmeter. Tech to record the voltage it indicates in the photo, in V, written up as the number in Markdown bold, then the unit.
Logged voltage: **250** V
